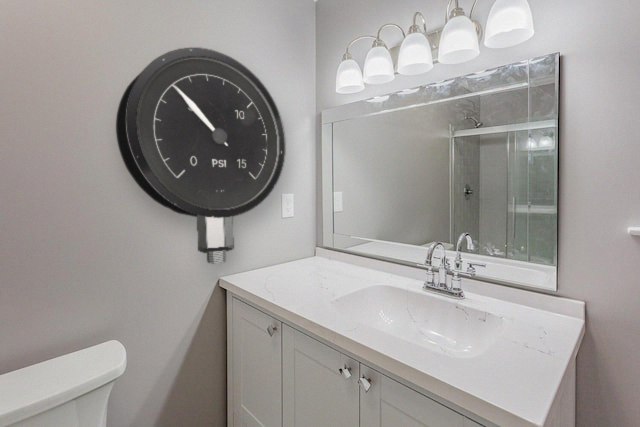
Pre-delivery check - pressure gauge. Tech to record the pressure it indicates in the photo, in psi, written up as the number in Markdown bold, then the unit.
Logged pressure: **5** psi
